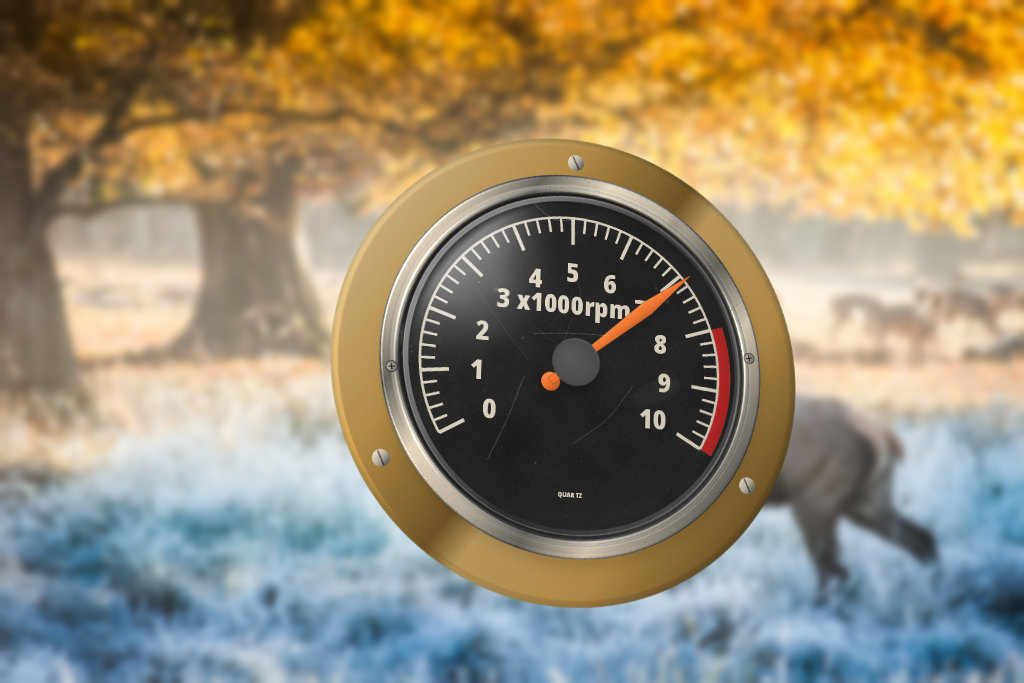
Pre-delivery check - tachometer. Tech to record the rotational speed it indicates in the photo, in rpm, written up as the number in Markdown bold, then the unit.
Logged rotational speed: **7100** rpm
